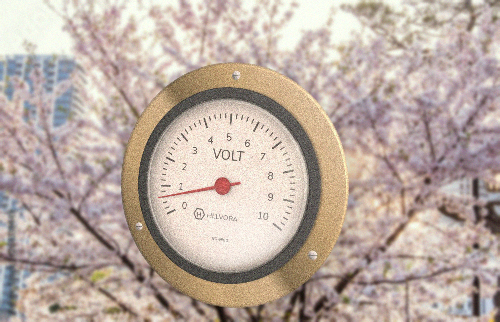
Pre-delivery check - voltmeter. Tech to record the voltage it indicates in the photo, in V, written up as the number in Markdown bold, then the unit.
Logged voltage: **0.6** V
